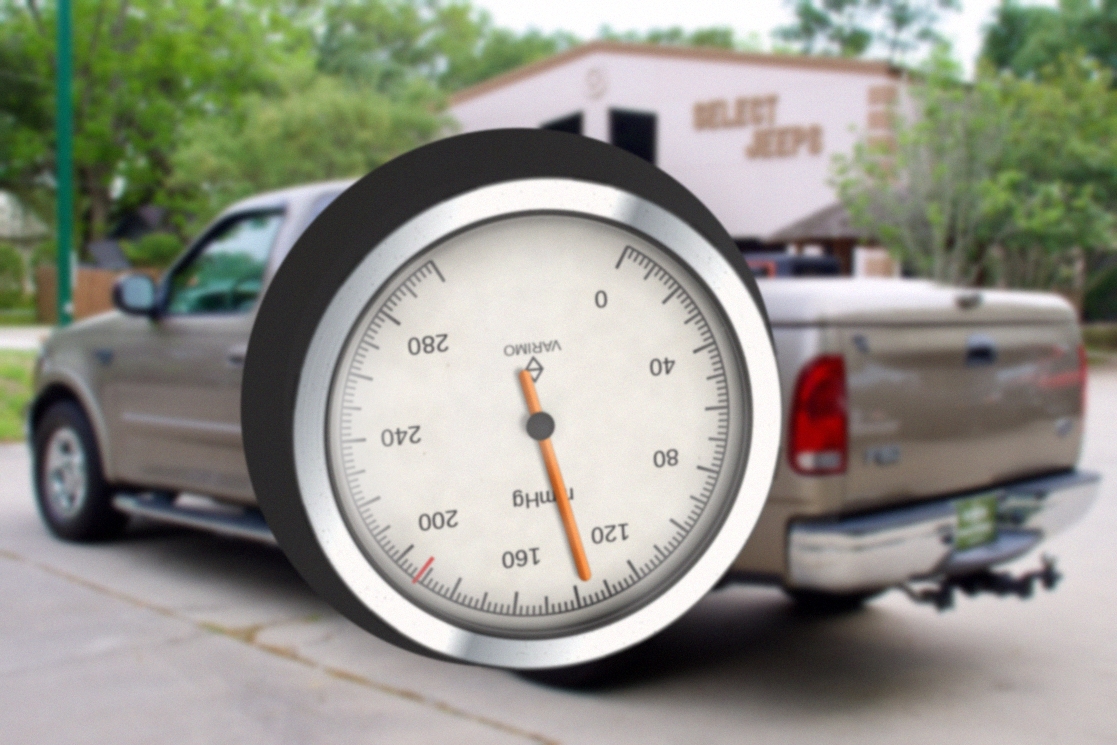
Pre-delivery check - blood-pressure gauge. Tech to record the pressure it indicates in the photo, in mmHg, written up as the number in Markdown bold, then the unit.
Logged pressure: **136** mmHg
